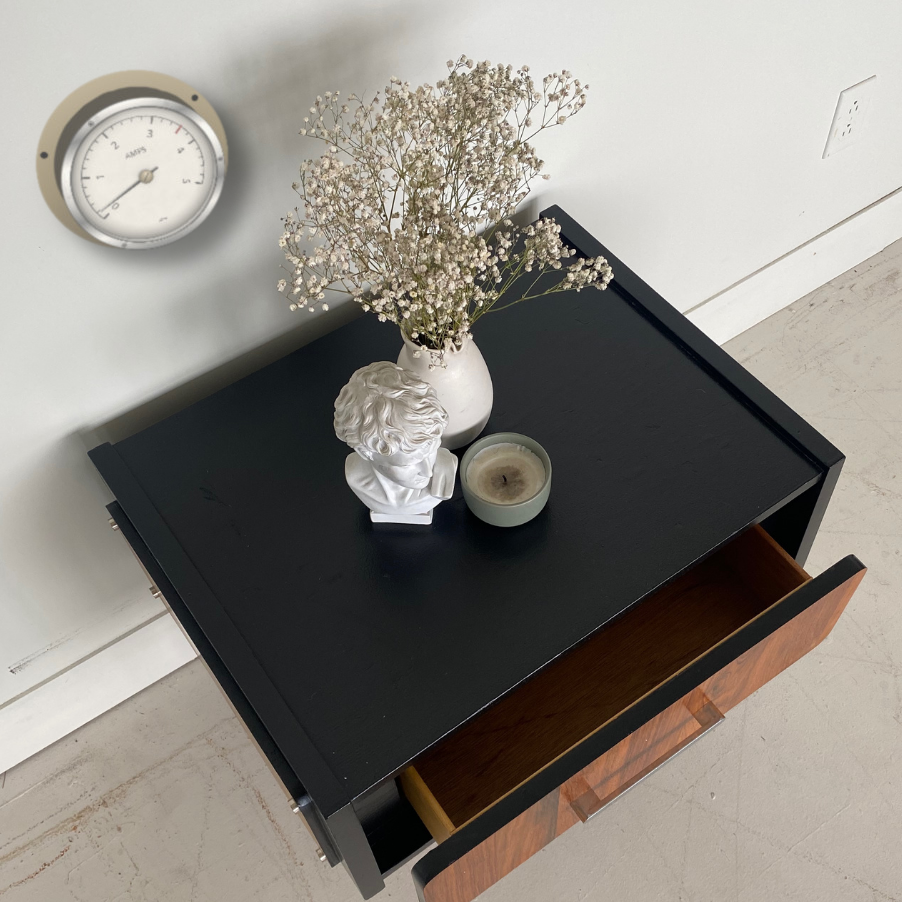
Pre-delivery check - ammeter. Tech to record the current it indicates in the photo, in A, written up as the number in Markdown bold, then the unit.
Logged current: **0.2** A
